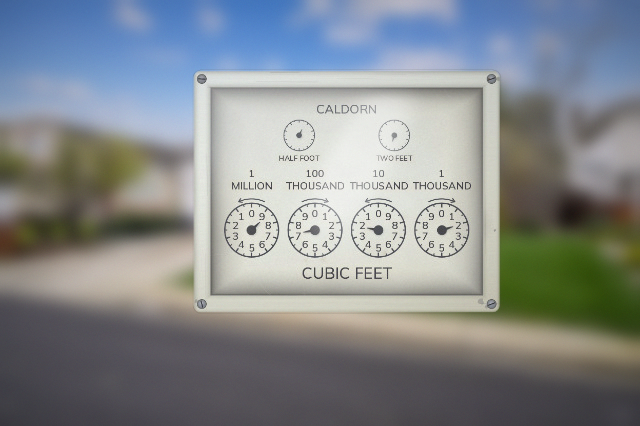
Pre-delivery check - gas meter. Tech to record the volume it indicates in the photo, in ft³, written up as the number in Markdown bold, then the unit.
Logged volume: **872200** ft³
